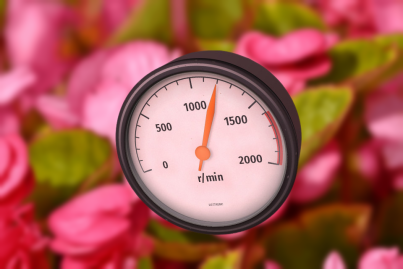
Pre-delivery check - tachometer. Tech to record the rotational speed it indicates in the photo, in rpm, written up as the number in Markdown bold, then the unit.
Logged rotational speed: **1200** rpm
